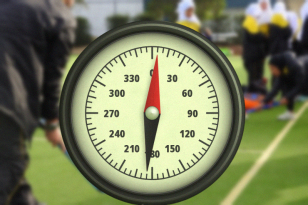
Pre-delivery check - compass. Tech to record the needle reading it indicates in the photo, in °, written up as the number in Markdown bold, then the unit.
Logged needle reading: **5** °
